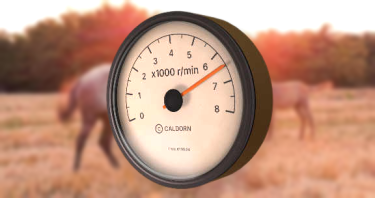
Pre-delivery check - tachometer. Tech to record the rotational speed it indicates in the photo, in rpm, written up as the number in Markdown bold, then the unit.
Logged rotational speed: **6500** rpm
